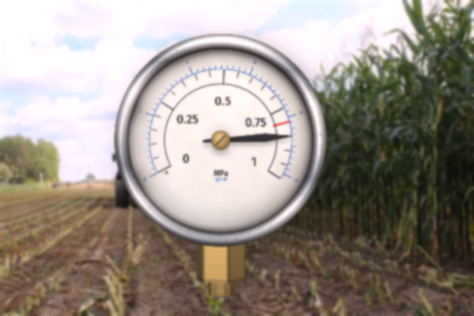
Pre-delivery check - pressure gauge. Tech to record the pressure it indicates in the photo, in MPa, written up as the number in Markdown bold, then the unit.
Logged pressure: **0.85** MPa
